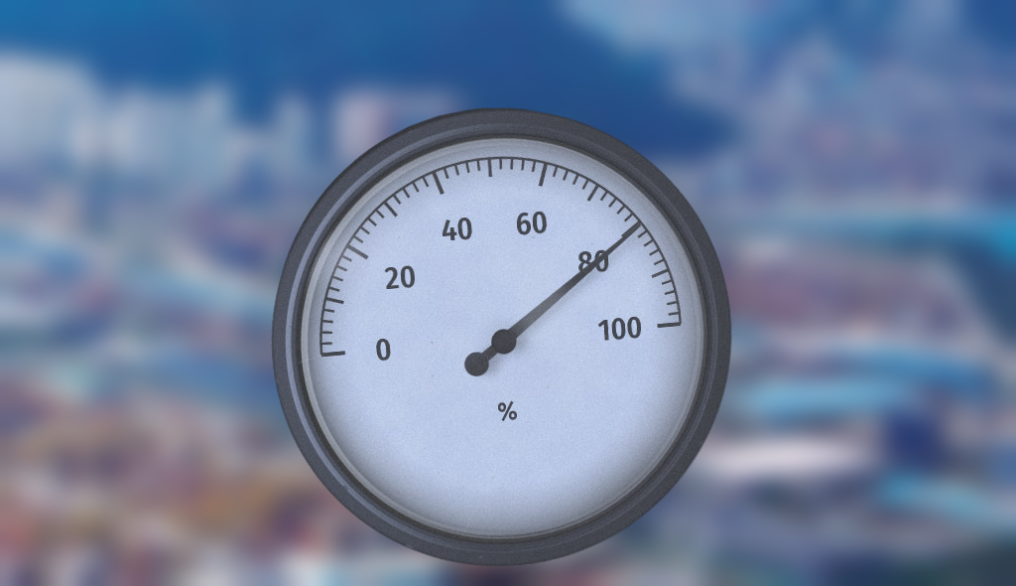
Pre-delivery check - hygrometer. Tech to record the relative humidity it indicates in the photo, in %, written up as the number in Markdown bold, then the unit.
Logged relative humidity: **80** %
